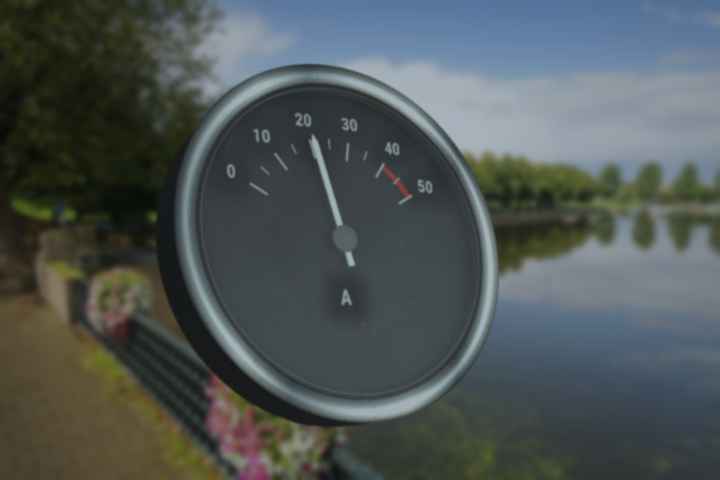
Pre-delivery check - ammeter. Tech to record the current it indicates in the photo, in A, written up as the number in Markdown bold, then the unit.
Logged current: **20** A
